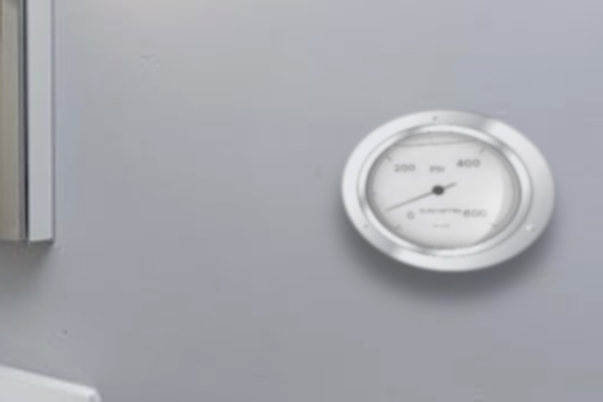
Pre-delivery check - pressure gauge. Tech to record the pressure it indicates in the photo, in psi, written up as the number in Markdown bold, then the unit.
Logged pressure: **50** psi
